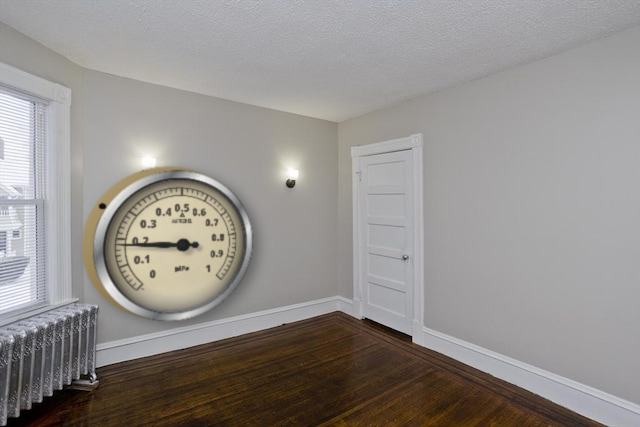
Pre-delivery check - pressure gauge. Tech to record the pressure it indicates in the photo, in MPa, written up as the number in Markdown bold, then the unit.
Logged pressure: **0.18** MPa
